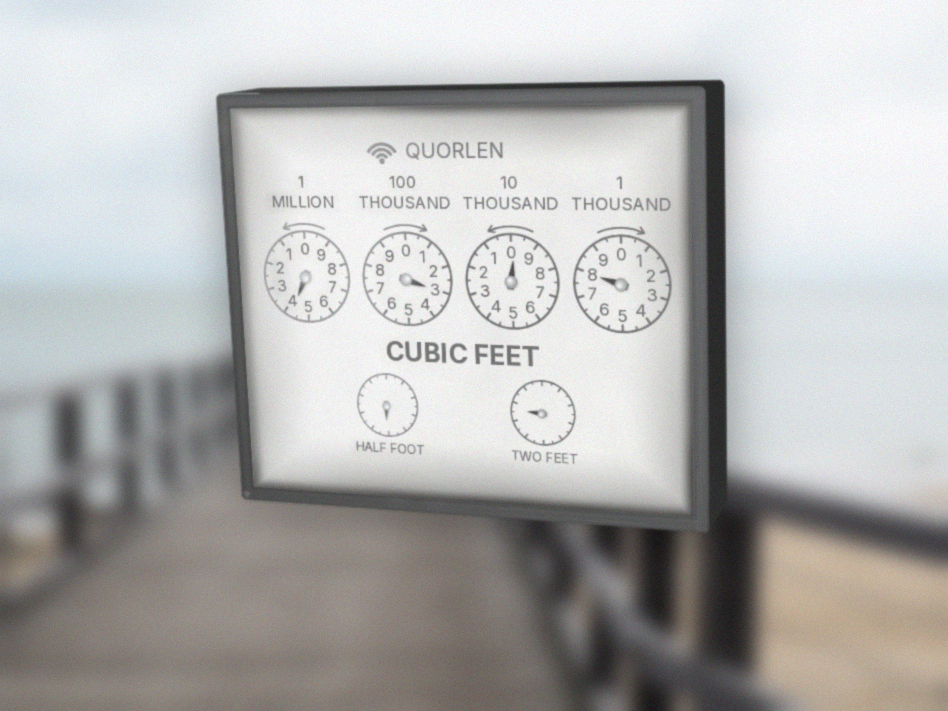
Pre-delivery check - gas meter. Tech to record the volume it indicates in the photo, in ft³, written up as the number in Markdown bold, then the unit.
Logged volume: **429800** ft³
